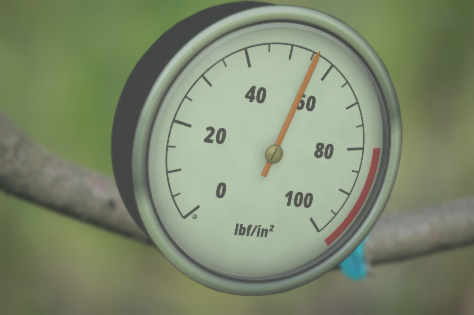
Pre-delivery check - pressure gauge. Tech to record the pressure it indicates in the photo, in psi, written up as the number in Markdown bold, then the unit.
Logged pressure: **55** psi
